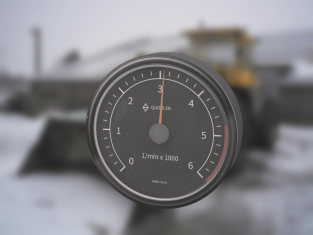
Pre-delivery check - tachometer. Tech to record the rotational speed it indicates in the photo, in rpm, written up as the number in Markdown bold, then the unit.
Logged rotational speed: **3100** rpm
